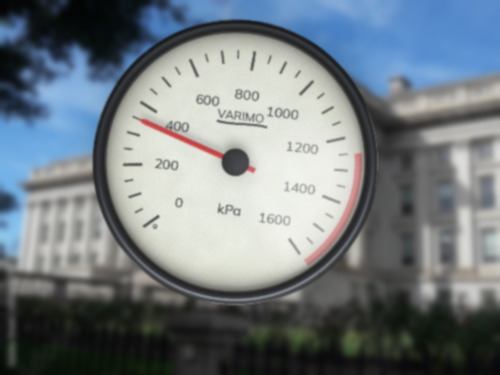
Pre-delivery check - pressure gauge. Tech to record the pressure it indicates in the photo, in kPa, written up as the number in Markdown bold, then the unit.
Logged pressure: **350** kPa
